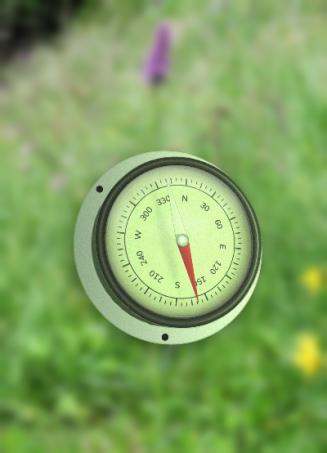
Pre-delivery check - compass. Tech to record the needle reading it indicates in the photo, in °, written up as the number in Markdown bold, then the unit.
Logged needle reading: **160** °
